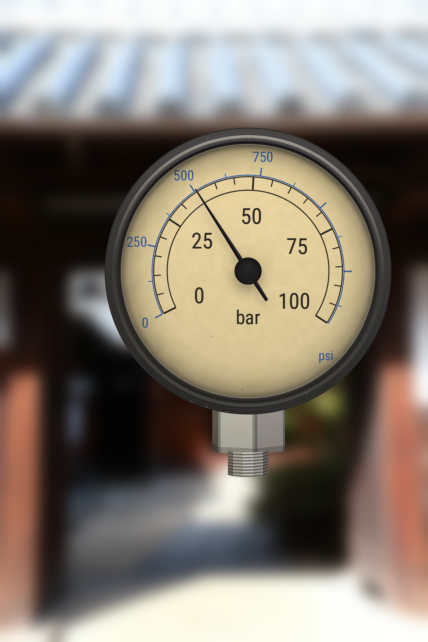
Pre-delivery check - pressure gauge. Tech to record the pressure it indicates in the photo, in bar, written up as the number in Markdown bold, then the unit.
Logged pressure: **35** bar
